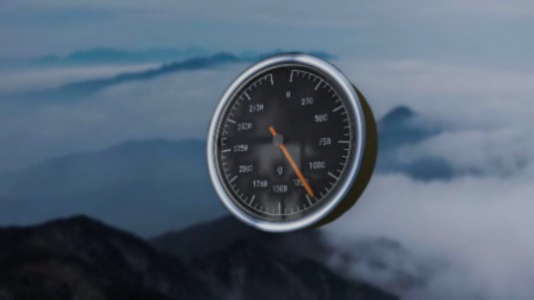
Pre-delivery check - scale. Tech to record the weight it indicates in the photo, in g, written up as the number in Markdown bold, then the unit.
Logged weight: **1200** g
